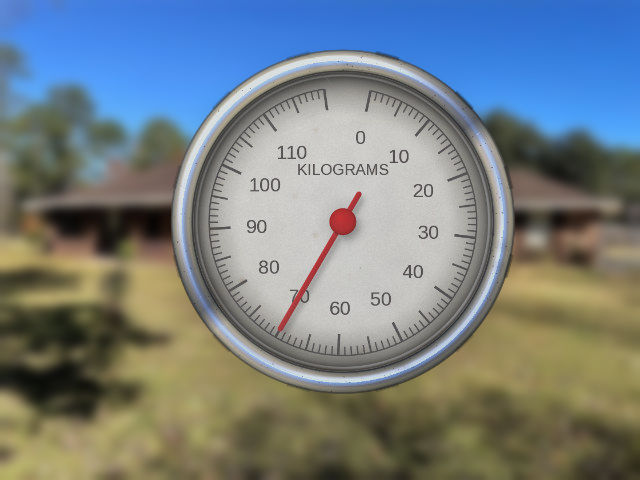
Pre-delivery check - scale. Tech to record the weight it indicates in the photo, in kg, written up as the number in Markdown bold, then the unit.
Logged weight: **70** kg
